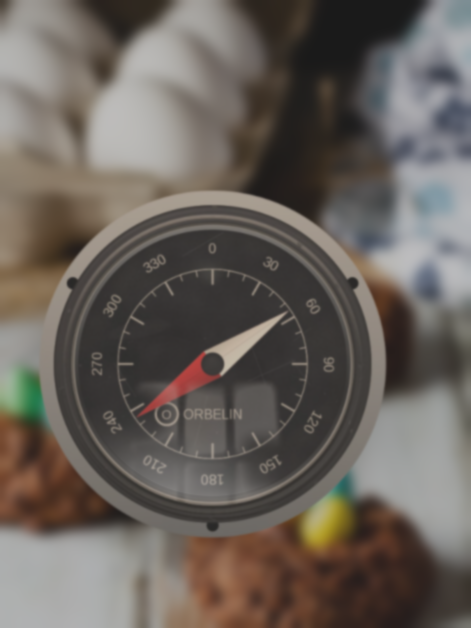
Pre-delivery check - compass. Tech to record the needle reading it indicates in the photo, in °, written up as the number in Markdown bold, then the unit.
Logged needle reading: **235** °
